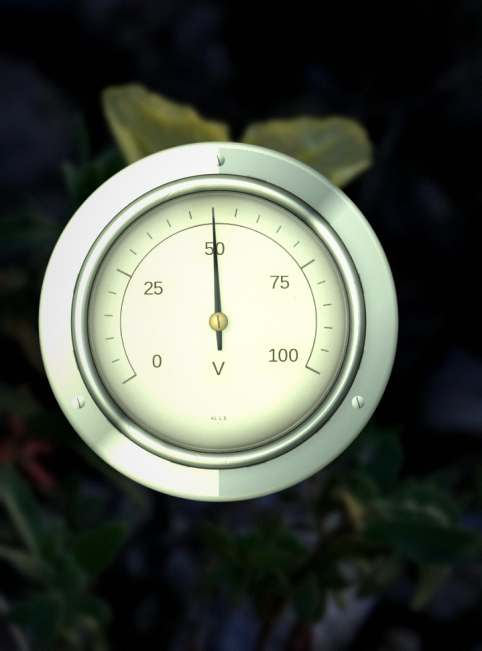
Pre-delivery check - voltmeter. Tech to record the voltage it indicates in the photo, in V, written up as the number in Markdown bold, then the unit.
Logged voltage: **50** V
